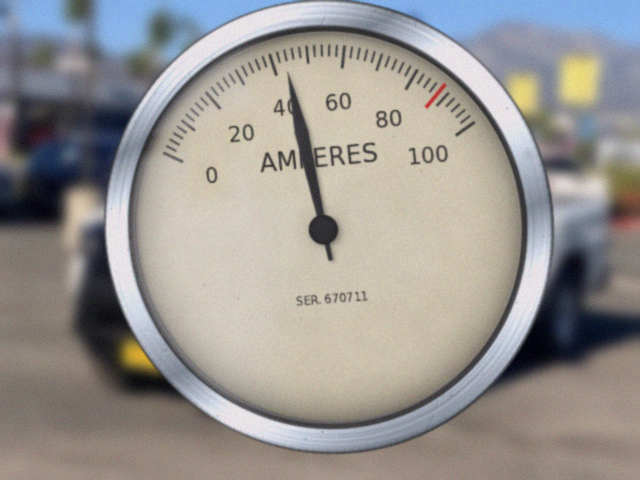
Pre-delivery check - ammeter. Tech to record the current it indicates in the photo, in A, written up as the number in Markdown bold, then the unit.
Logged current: **44** A
